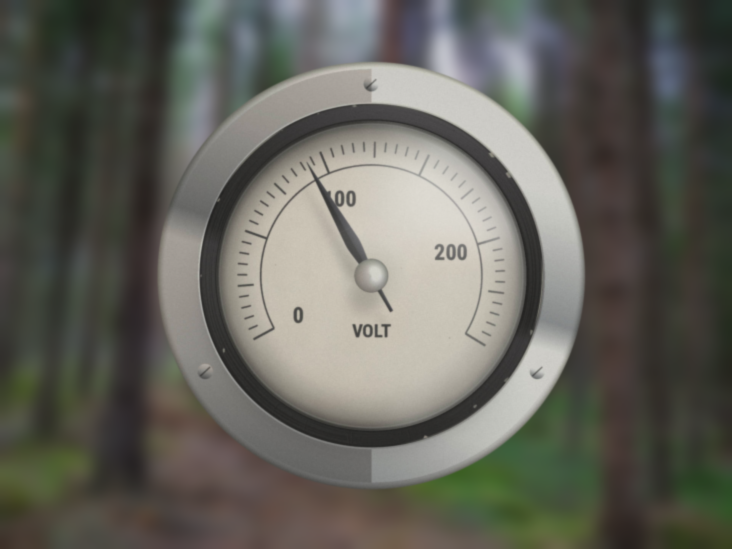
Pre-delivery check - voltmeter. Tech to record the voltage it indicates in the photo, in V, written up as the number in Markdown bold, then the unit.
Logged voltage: **92.5** V
